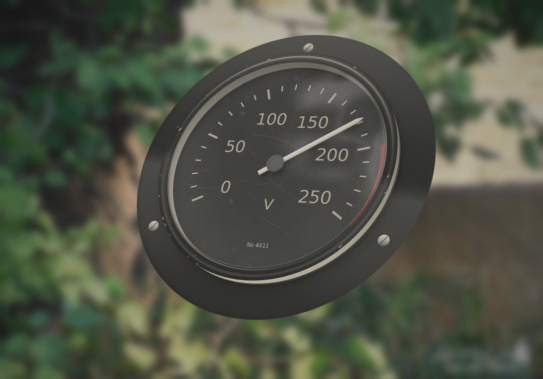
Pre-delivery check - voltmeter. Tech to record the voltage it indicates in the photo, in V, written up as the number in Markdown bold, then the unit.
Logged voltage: **180** V
